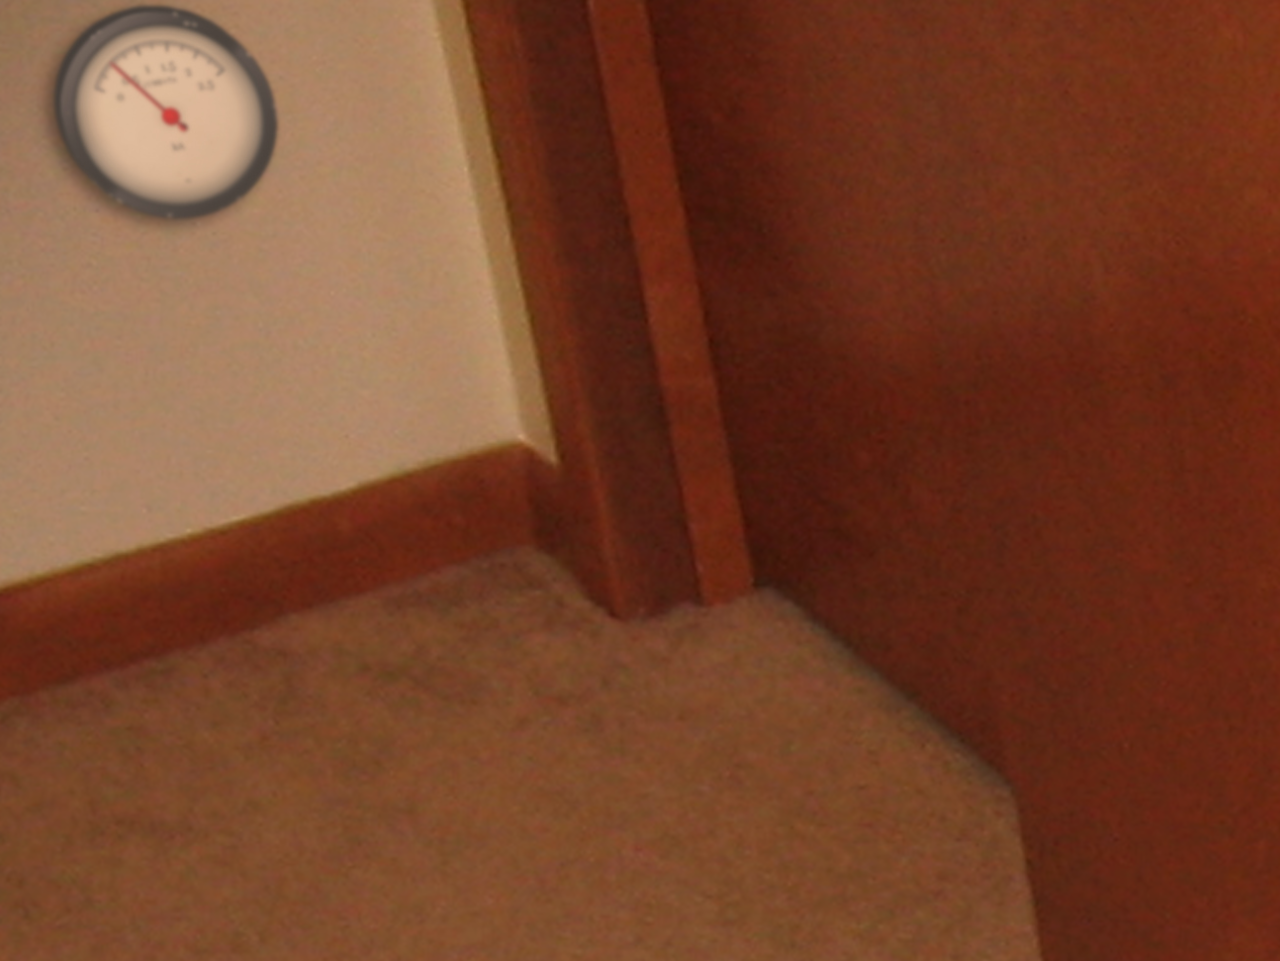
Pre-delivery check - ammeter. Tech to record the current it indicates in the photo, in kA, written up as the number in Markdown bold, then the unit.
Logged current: **0.5** kA
